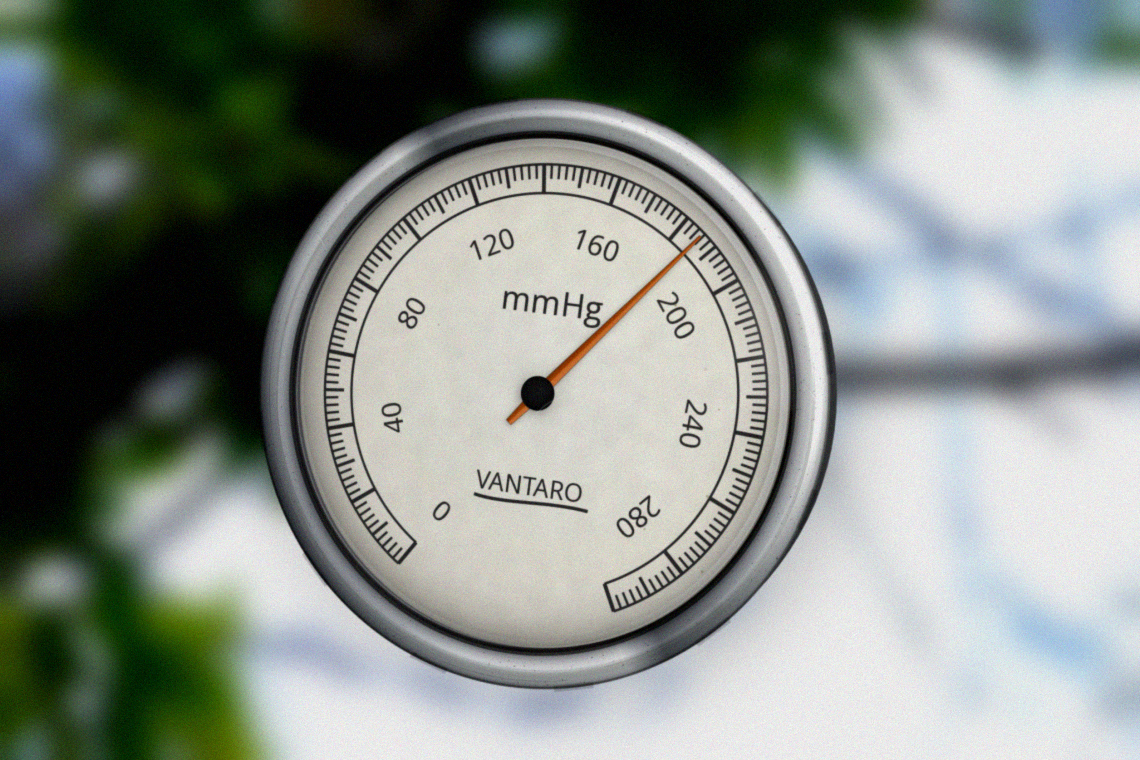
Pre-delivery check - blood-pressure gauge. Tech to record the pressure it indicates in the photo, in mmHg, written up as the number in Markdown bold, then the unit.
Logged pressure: **186** mmHg
